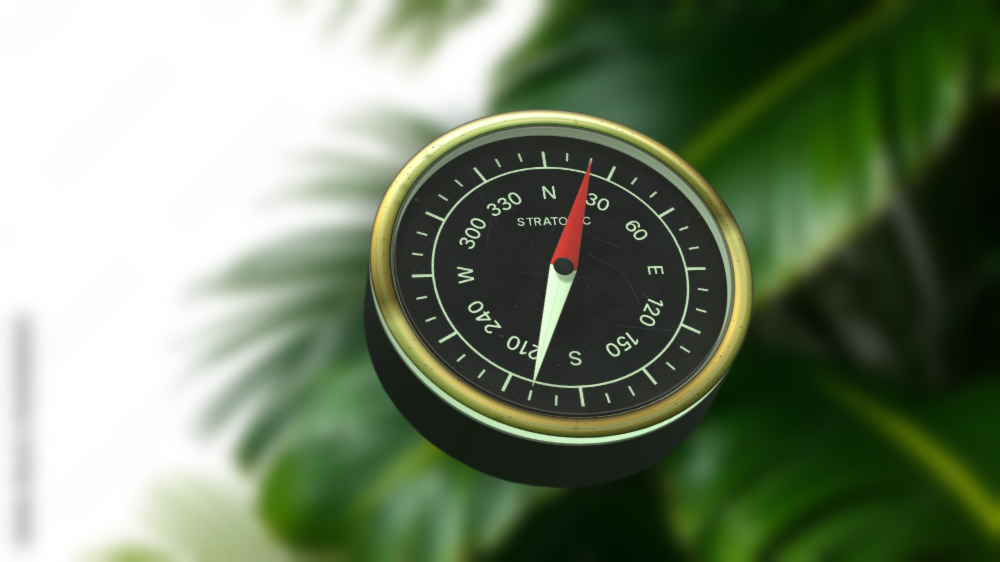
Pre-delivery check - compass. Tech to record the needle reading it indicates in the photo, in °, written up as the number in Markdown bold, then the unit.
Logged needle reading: **20** °
